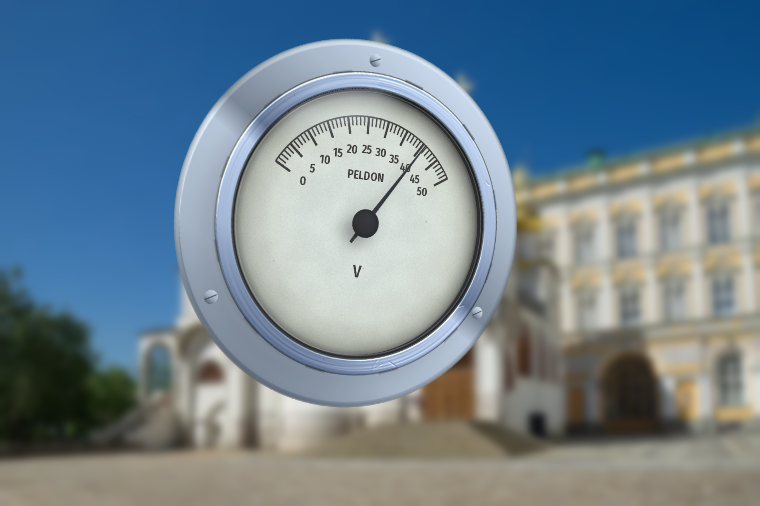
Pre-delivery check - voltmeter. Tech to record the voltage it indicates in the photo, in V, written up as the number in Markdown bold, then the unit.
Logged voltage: **40** V
